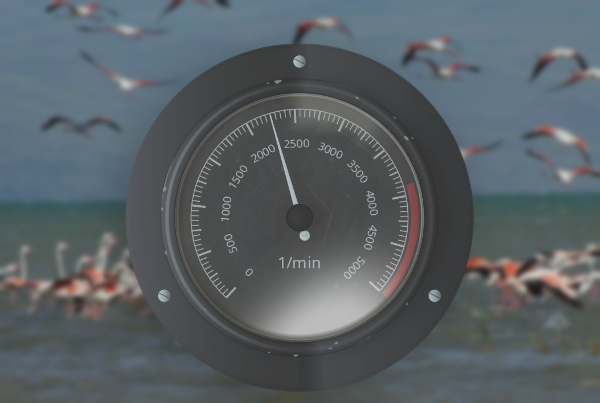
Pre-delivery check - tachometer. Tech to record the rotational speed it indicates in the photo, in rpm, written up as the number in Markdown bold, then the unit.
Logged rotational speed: **2250** rpm
